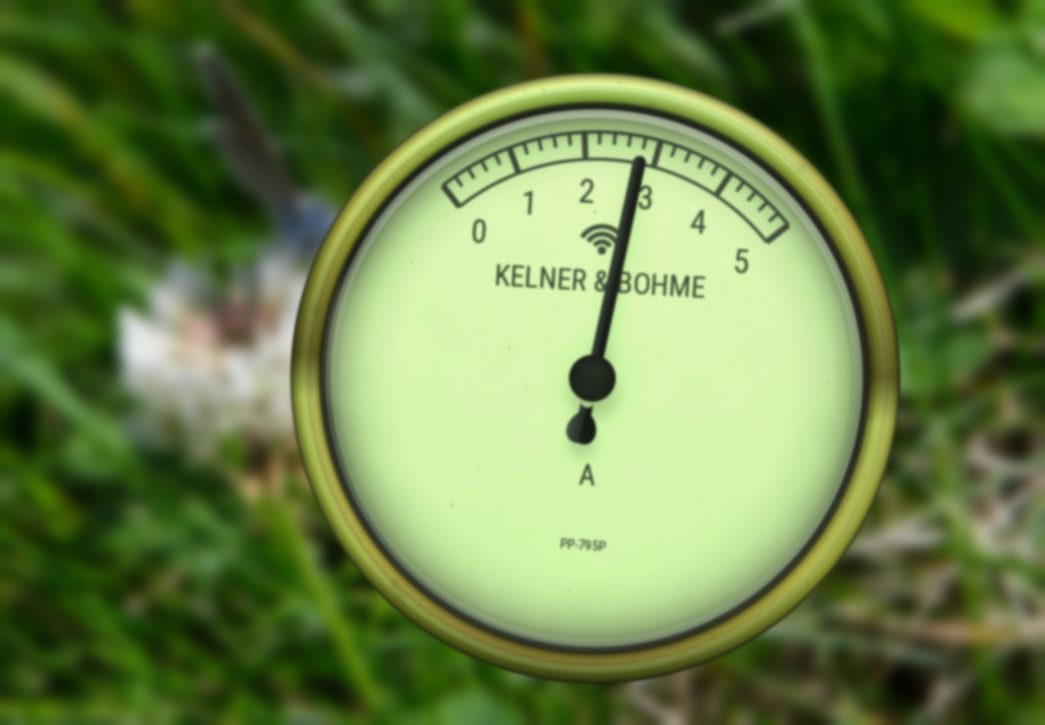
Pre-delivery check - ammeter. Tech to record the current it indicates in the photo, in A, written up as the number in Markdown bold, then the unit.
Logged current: **2.8** A
